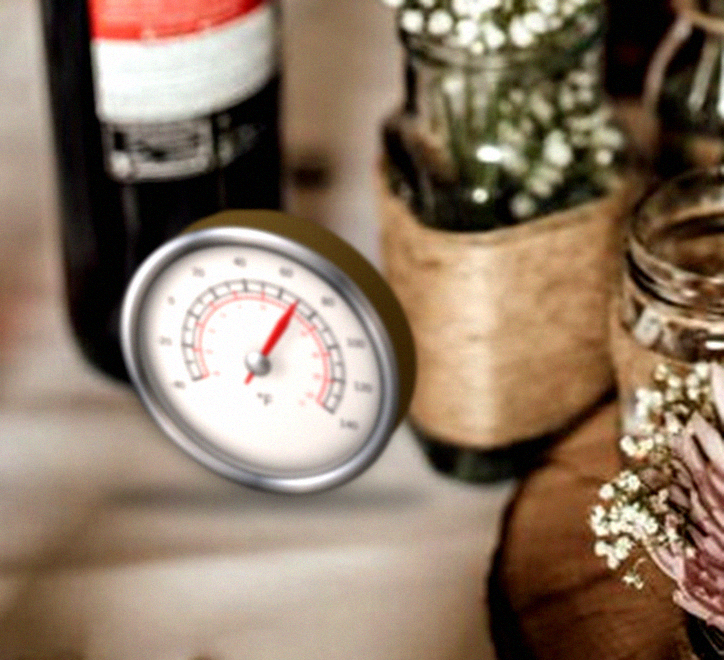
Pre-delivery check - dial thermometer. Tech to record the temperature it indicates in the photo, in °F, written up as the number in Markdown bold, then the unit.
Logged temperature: **70** °F
